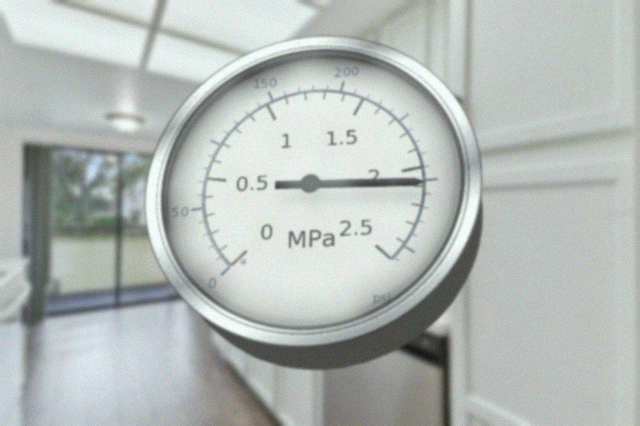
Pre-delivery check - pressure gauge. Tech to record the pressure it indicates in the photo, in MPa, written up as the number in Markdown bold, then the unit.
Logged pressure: **2.1** MPa
